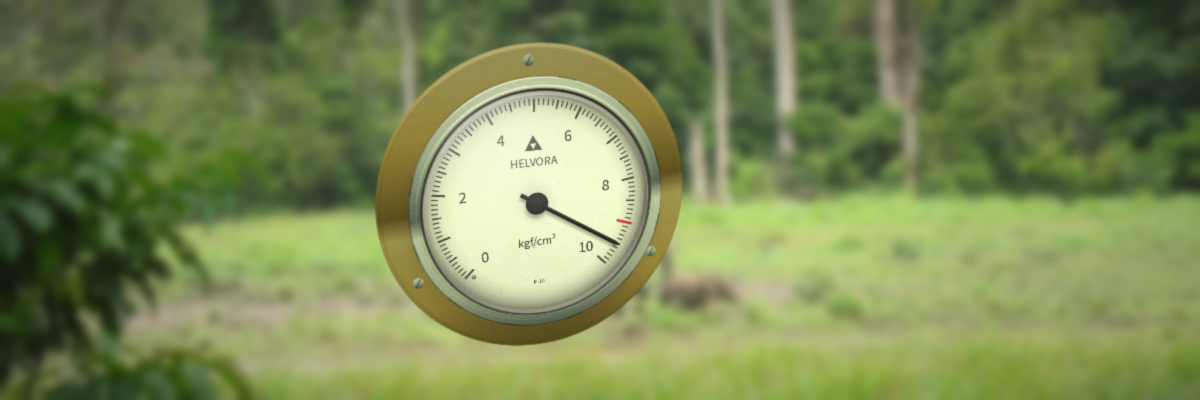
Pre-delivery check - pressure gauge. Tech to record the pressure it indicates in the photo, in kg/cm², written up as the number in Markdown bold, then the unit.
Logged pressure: **9.5** kg/cm²
